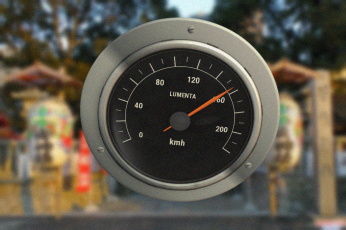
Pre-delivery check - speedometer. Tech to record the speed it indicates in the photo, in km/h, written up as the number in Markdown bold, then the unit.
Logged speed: **155** km/h
